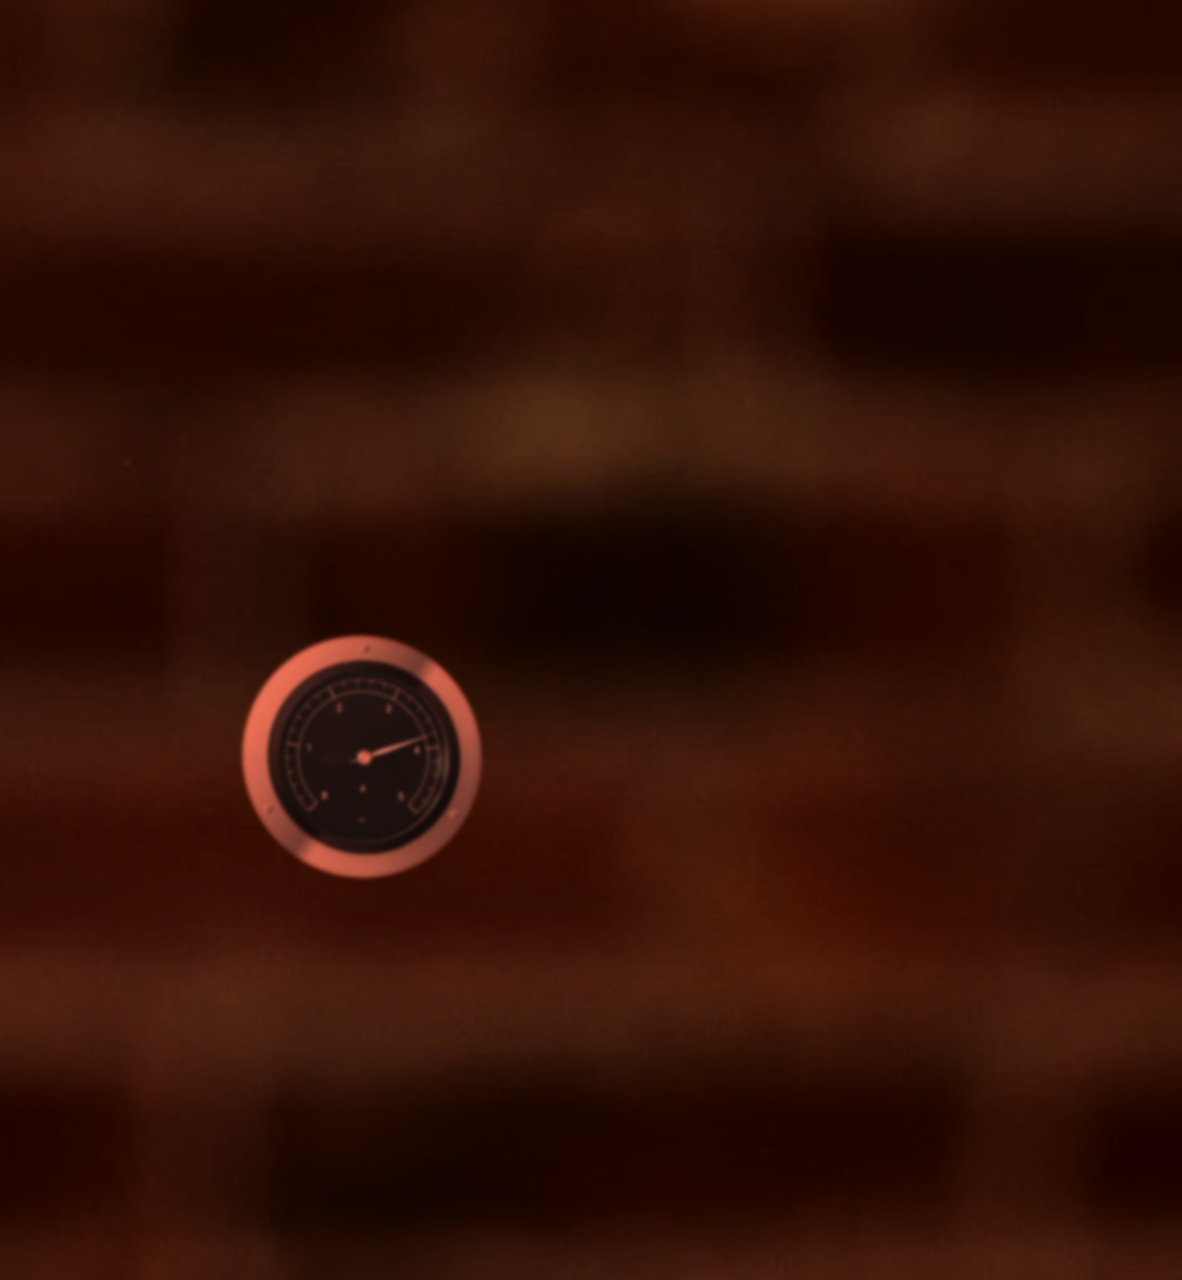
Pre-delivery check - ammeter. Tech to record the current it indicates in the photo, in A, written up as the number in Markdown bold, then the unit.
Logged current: **3.8** A
